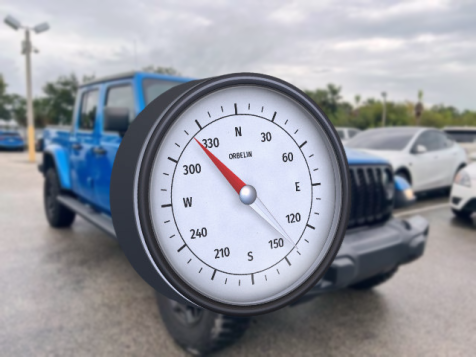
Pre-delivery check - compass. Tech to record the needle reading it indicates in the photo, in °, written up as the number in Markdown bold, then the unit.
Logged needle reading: **320** °
